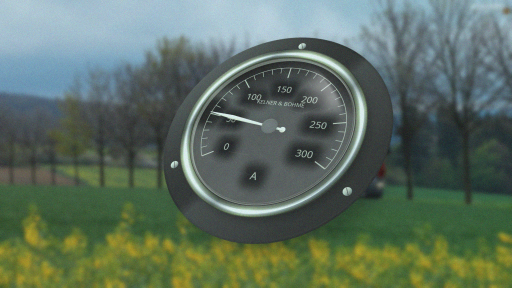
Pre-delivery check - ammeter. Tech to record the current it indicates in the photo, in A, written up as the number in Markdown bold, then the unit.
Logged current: **50** A
